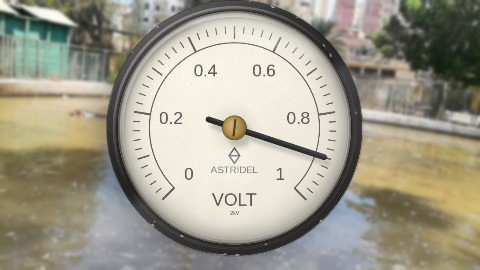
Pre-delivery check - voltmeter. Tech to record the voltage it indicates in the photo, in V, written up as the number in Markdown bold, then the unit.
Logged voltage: **0.9** V
